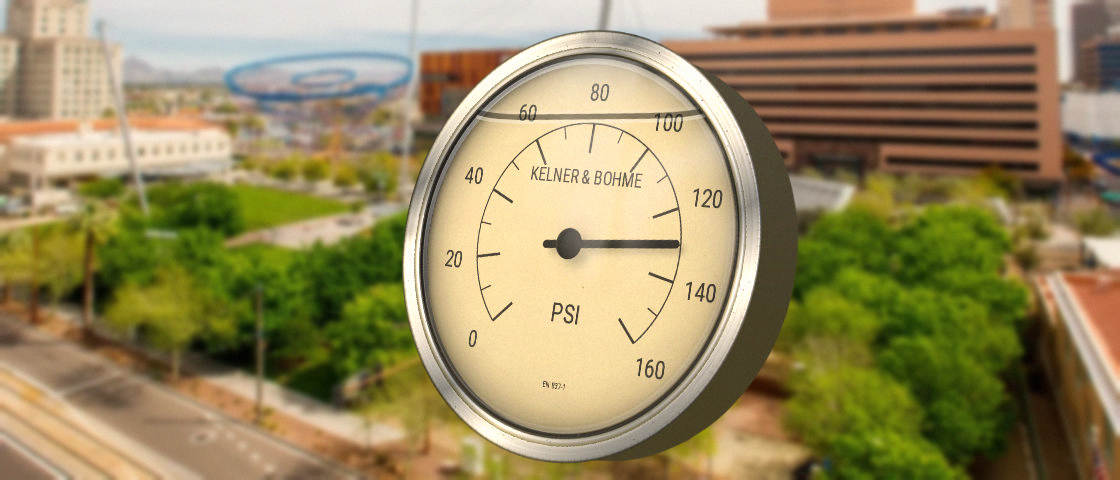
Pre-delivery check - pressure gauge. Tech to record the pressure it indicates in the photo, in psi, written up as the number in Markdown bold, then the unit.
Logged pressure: **130** psi
